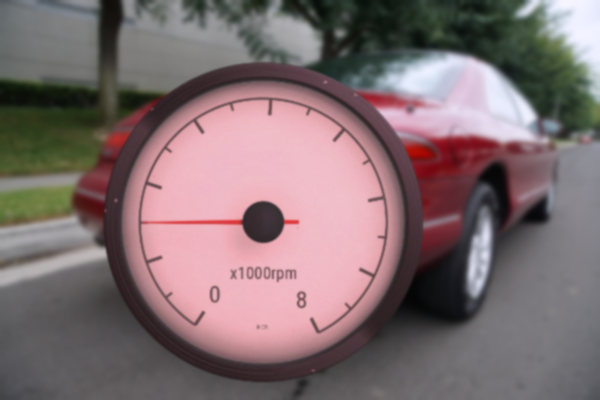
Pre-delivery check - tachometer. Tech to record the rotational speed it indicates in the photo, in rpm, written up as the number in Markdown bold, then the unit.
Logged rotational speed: **1500** rpm
